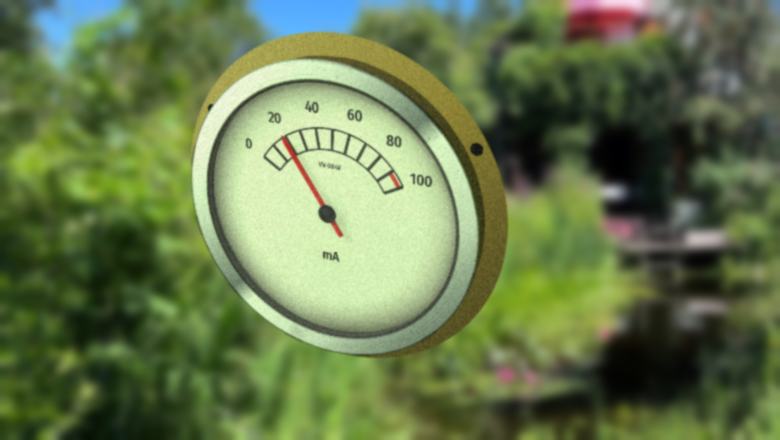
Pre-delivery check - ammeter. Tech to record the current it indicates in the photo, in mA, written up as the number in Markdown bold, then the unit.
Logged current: **20** mA
